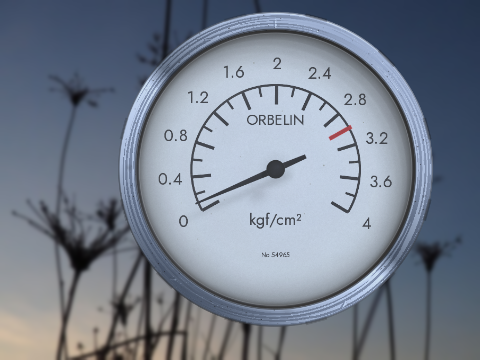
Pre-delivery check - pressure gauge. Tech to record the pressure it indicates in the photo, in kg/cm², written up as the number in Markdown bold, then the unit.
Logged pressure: **0.1** kg/cm²
